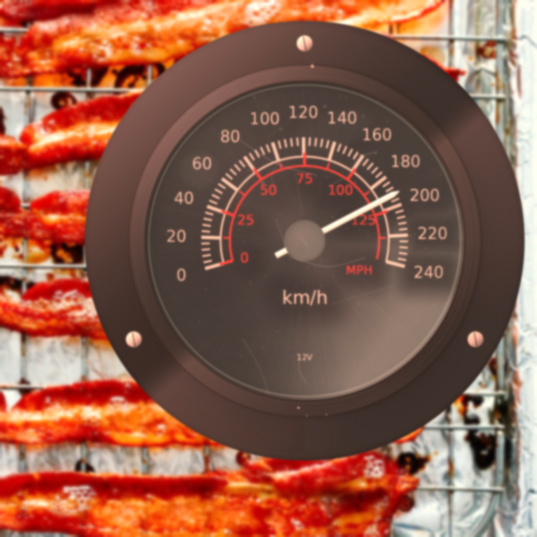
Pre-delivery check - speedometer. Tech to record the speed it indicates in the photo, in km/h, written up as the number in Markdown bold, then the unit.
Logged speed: **192** km/h
